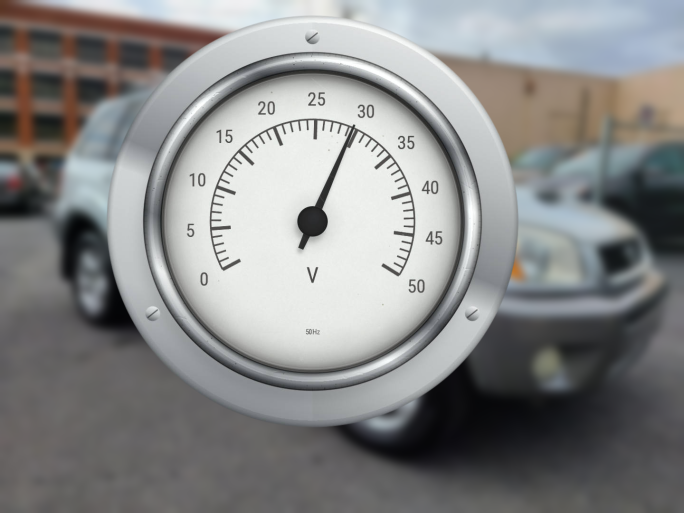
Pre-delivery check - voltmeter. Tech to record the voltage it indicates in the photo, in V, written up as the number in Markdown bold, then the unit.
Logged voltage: **29.5** V
